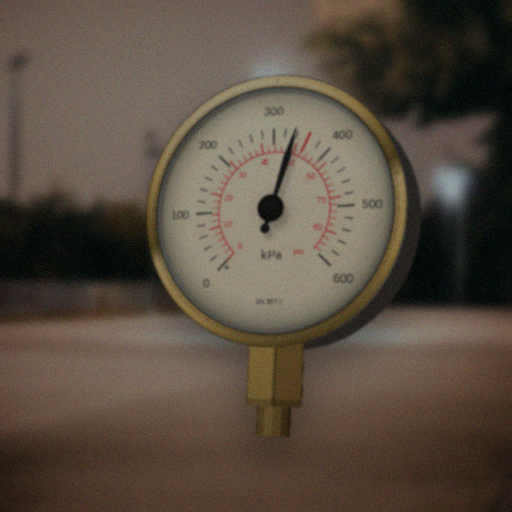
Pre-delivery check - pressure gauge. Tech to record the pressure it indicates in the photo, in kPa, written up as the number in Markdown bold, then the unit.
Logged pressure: **340** kPa
